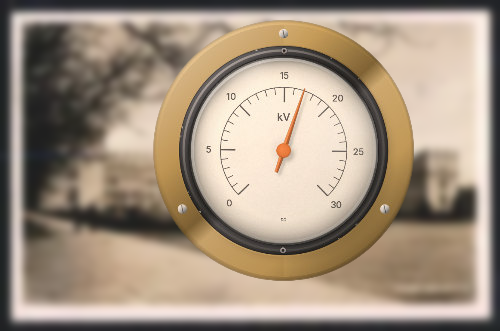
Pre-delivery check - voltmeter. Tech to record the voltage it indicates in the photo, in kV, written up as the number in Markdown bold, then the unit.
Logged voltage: **17** kV
